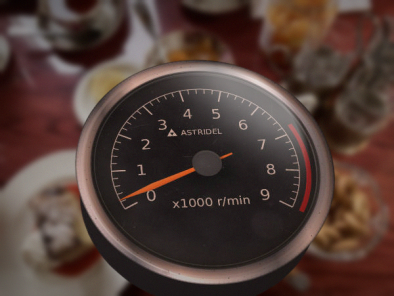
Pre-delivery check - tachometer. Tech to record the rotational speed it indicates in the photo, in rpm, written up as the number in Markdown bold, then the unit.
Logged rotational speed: **200** rpm
